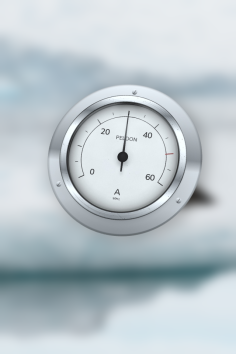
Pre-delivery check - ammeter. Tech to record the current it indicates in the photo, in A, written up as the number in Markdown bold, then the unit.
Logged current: **30** A
